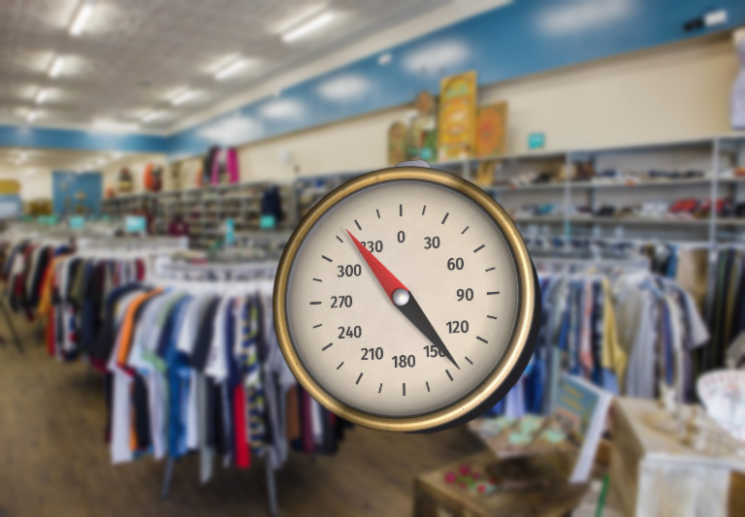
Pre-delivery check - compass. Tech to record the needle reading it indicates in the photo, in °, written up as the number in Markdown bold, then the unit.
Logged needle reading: **322.5** °
